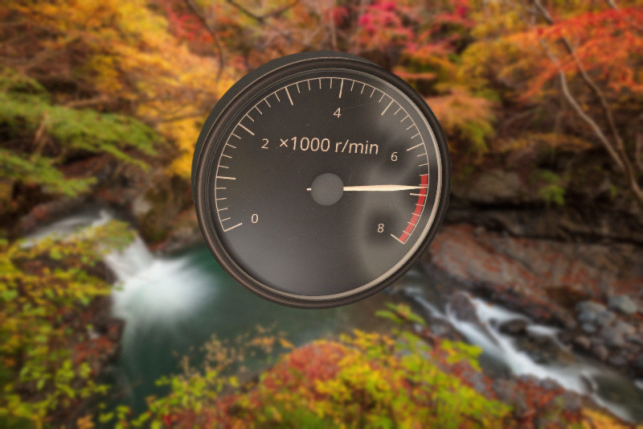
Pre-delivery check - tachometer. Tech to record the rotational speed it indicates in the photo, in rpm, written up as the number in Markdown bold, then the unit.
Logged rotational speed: **6800** rpm
